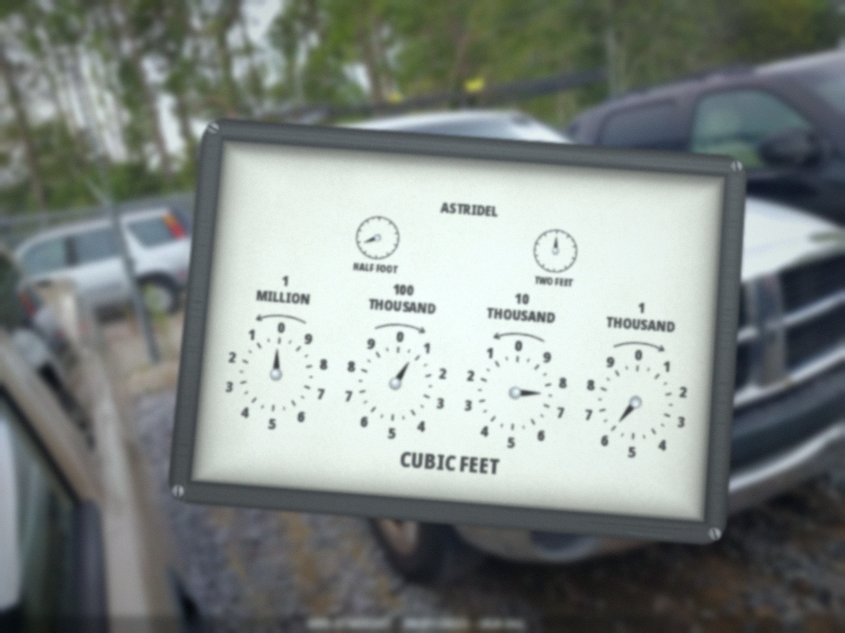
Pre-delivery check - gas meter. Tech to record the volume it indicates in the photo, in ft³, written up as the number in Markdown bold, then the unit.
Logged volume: **7600** ft³
